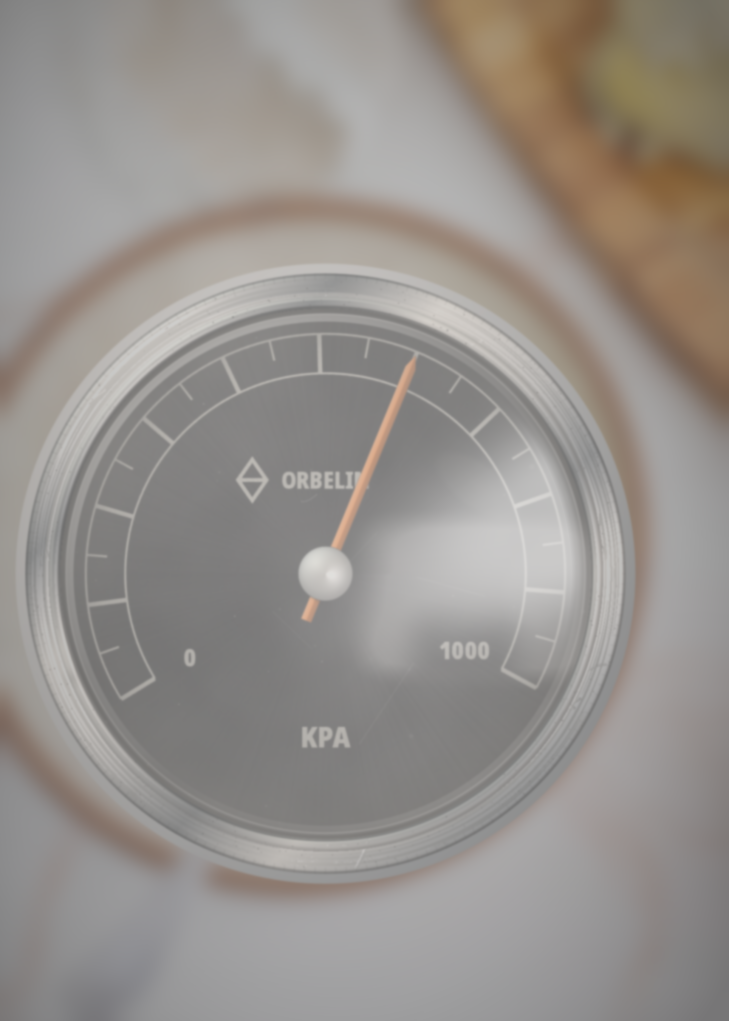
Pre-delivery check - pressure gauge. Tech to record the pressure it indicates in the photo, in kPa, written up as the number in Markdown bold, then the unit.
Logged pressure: **600** kPa
